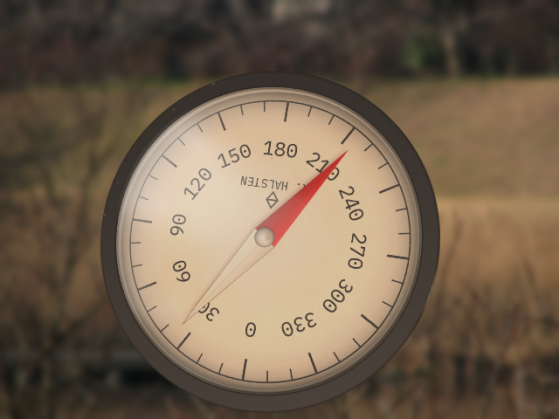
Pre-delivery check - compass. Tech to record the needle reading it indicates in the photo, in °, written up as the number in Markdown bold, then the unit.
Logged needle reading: **215** °
